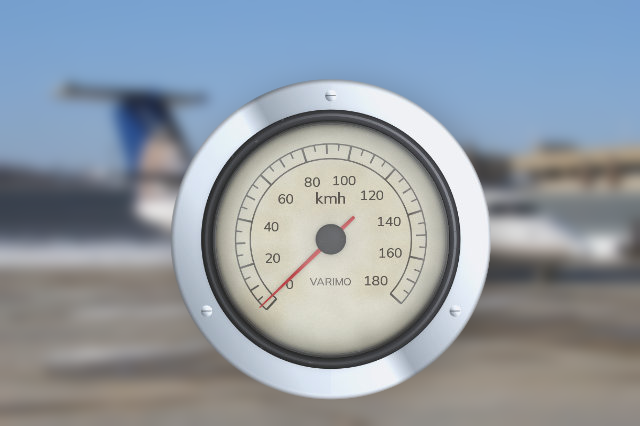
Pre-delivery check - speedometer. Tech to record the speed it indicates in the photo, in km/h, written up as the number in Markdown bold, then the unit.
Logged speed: **2.5** km/h
